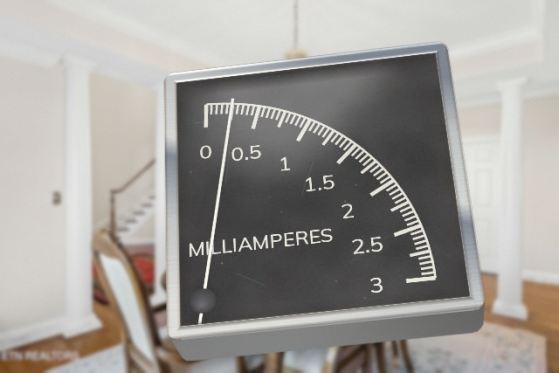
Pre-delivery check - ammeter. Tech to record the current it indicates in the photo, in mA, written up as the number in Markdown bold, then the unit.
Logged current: **0.25** mA
